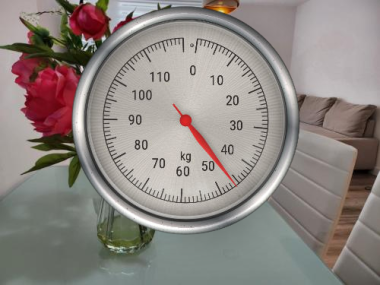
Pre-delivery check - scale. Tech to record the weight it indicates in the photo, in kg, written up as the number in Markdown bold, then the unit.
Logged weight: **46** kg
